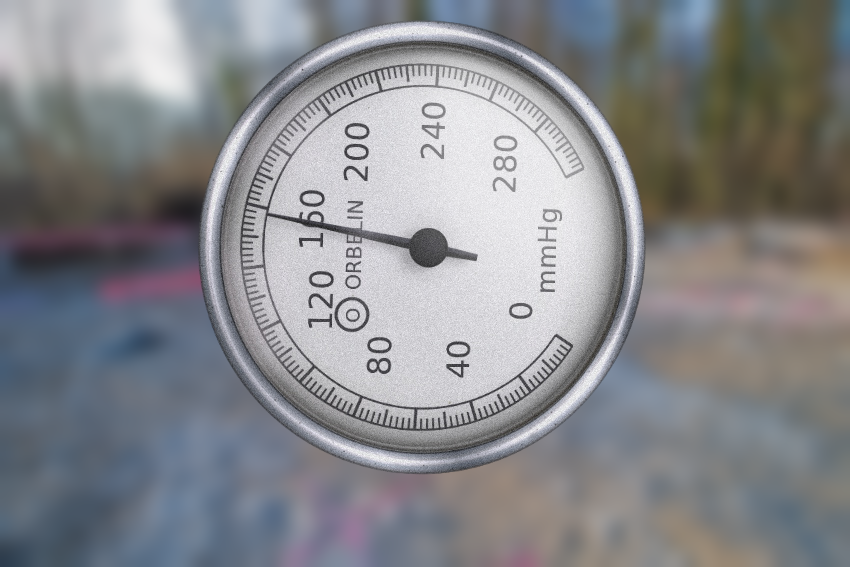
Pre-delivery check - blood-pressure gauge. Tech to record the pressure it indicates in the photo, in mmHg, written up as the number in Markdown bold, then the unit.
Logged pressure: **158** mmHg
